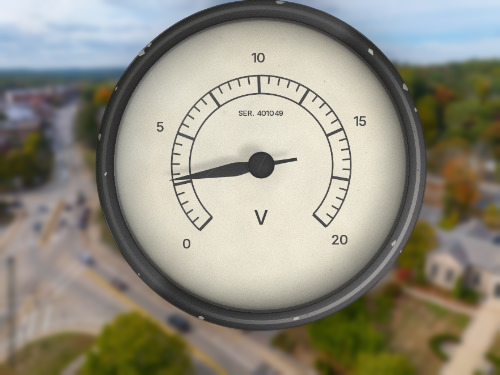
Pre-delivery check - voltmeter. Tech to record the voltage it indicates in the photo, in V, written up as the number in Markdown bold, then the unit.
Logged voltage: **2.75** V
